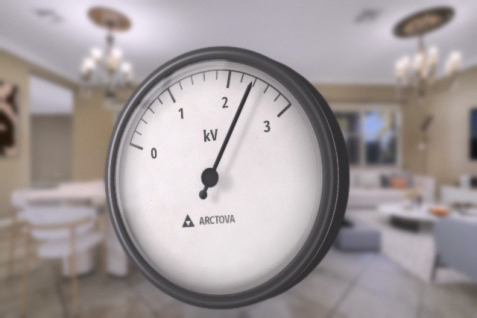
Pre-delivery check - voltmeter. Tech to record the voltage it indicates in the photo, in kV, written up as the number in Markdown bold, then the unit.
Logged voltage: **2.4** kV
